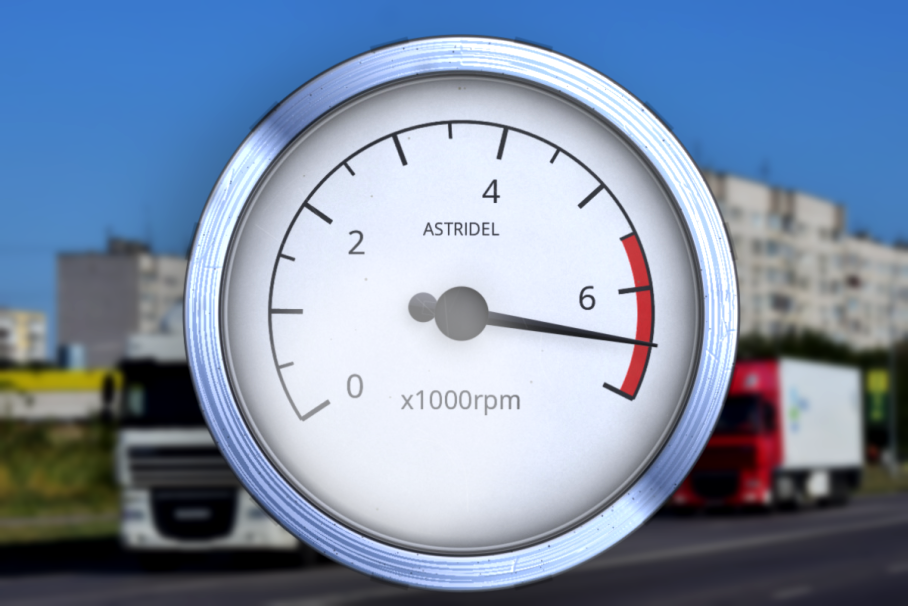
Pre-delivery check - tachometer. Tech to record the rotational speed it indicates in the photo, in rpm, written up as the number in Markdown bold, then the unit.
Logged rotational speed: **6500** rpm
